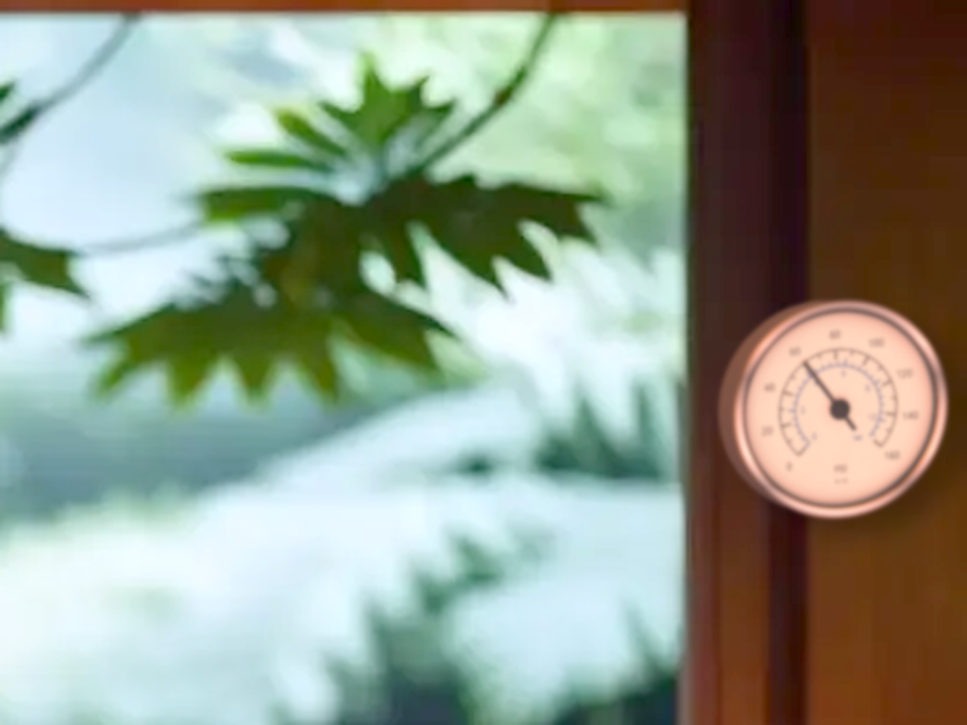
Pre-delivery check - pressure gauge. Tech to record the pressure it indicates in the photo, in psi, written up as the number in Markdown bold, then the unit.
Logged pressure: **60** psi
